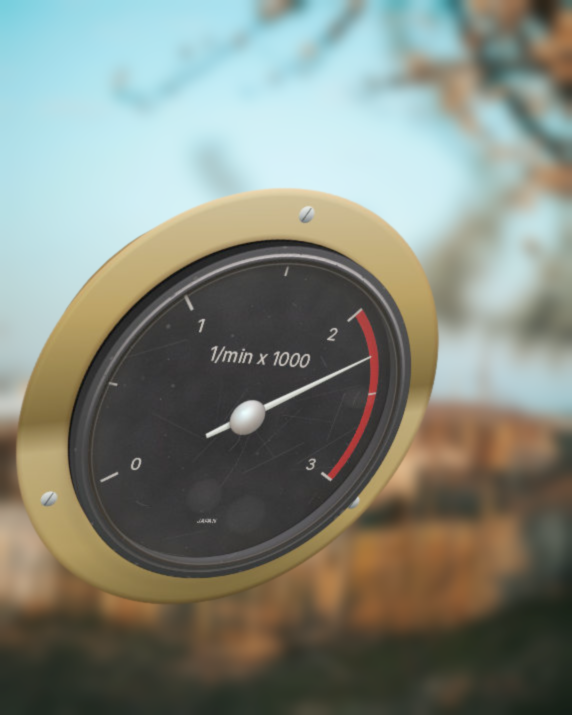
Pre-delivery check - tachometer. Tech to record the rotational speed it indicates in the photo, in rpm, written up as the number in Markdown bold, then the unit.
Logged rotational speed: **2250** rpm
